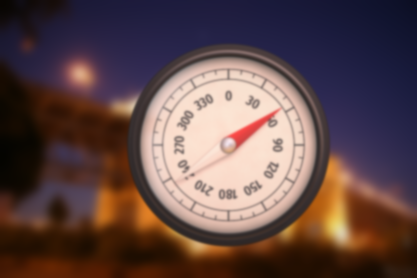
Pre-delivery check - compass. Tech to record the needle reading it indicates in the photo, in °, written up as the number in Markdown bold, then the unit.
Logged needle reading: **55** °
